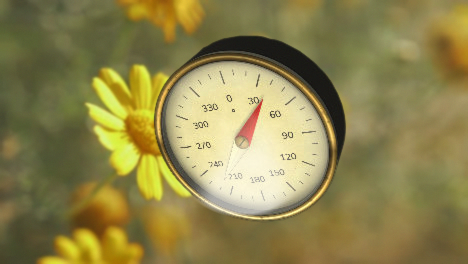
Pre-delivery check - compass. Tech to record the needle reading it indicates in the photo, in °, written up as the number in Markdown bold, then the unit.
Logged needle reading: **40** °
